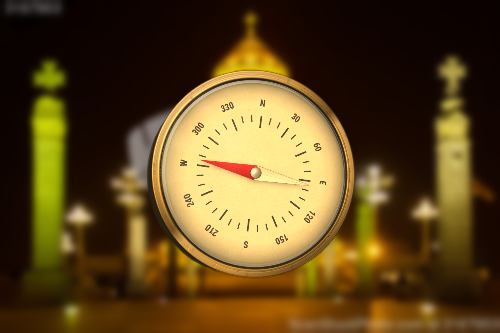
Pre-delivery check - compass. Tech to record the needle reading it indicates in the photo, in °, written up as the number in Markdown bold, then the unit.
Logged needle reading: **275** °
